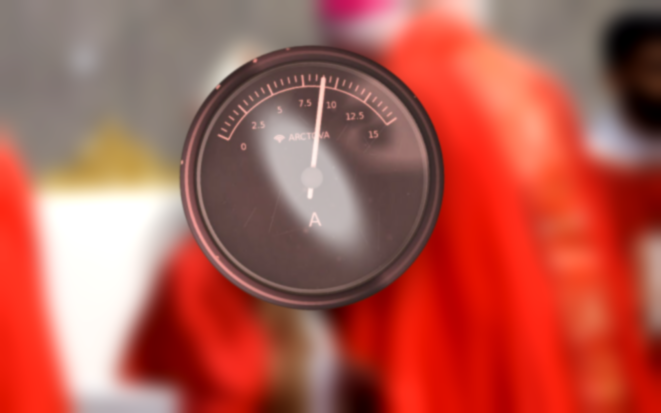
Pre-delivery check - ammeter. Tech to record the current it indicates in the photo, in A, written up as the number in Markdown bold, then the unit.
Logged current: **9** A
